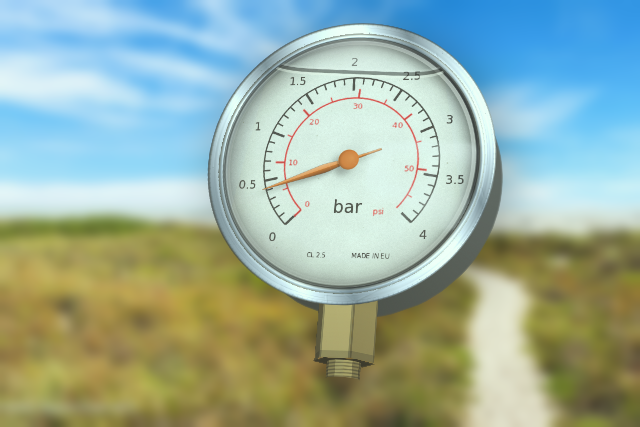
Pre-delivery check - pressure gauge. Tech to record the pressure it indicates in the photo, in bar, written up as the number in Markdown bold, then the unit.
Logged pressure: **0.4** bar
